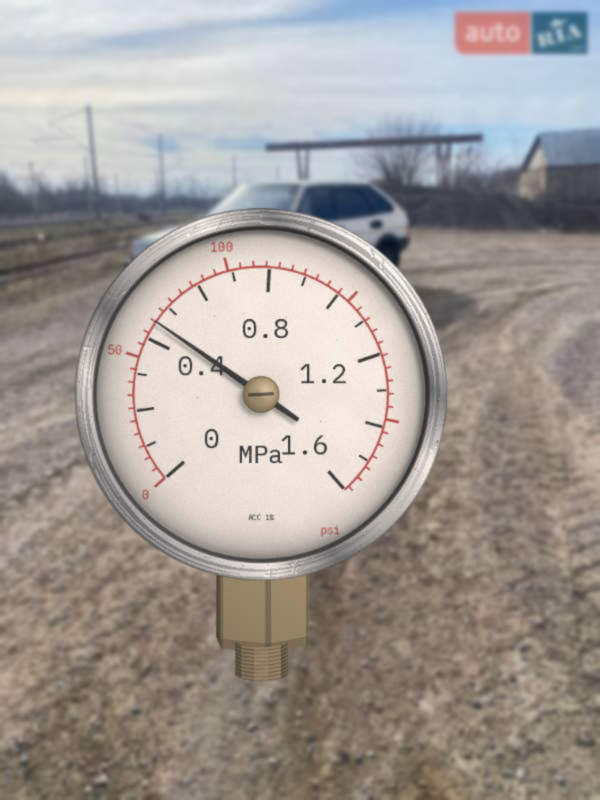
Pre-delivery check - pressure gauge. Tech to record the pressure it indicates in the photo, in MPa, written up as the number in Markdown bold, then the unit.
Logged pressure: **0.45** MPa
